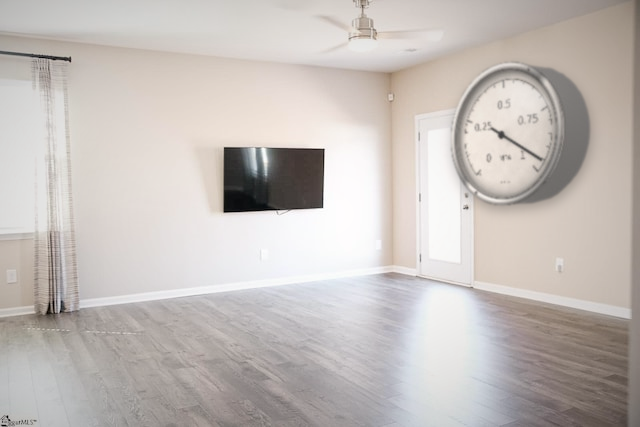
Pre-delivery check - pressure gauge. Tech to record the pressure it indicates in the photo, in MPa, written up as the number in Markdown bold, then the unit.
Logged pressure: **0.95** MPa
